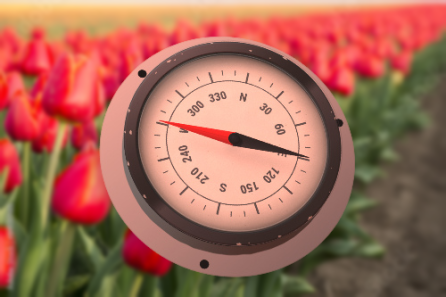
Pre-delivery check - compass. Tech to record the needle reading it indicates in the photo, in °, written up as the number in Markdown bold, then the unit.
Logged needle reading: **270** °
